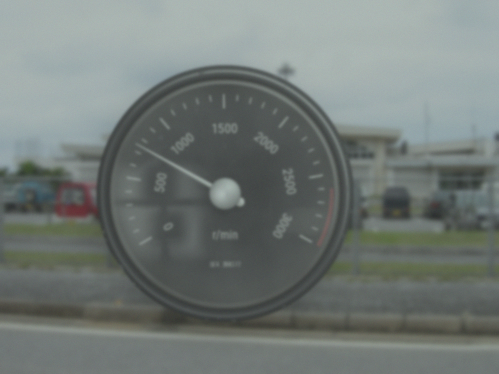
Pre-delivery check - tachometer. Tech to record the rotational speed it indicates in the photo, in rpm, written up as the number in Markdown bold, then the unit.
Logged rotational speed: **750** rpm
